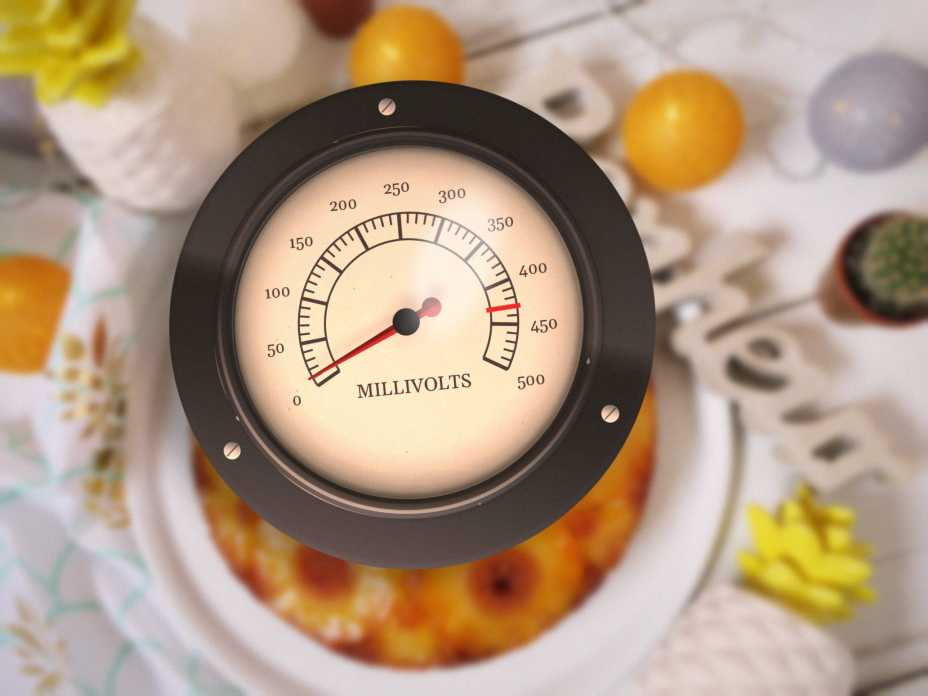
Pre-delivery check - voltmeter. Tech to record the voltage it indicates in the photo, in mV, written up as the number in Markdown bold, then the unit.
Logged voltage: **10** mV
